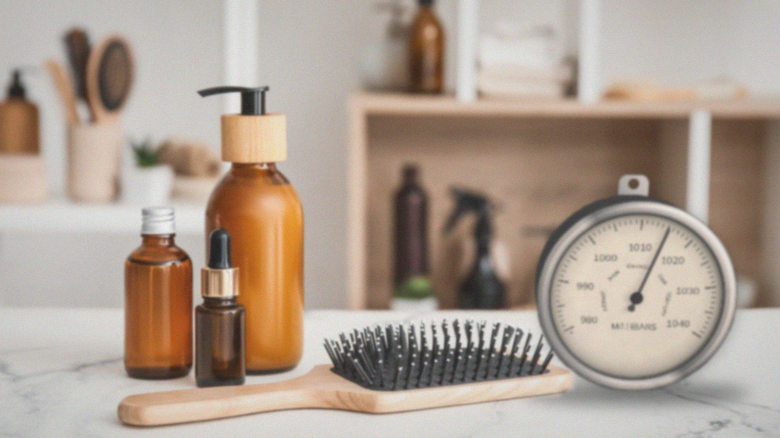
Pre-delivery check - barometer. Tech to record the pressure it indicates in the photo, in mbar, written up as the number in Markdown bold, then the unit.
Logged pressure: **1015** mbar
